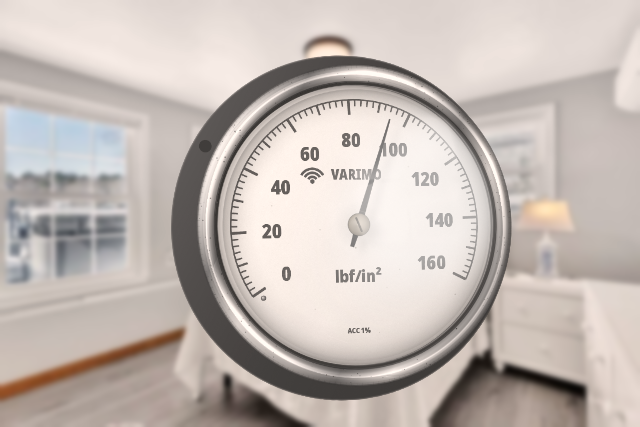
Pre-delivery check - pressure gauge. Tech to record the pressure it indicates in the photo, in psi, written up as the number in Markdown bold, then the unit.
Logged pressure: **94** psi
